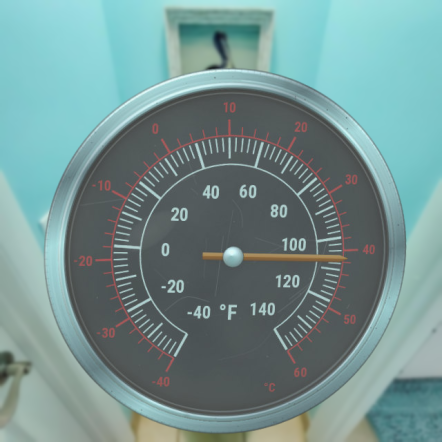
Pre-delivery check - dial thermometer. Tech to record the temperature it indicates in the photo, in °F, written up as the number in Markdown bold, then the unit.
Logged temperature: **106** °F
